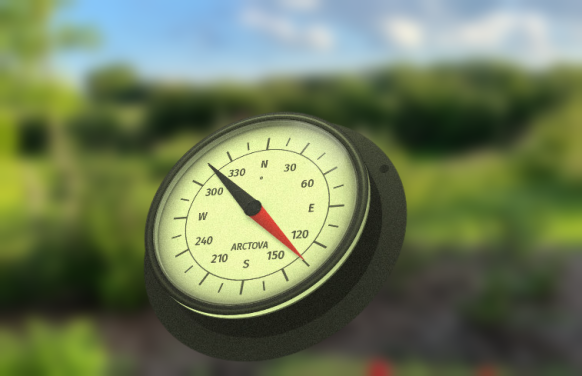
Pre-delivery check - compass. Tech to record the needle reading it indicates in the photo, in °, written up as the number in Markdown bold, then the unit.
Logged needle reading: **135** °
